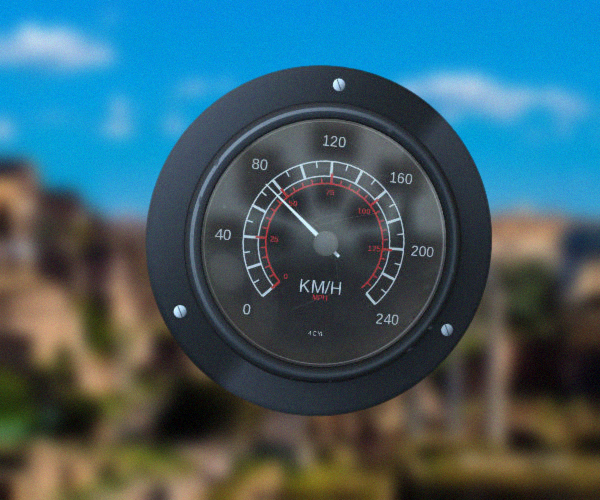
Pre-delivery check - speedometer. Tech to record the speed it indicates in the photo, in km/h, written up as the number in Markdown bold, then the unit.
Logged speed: **75** km/h
